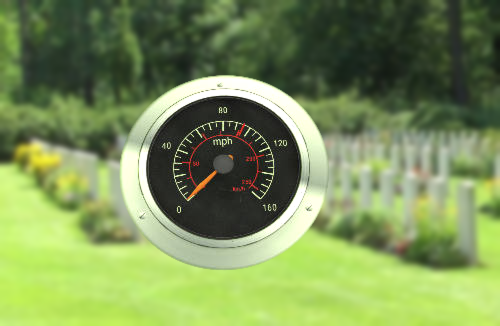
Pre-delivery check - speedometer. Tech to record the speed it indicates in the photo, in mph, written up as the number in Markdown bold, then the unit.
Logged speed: **0** mph
